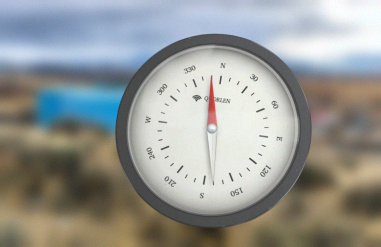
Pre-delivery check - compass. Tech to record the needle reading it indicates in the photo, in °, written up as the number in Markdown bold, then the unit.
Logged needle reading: **350** °
